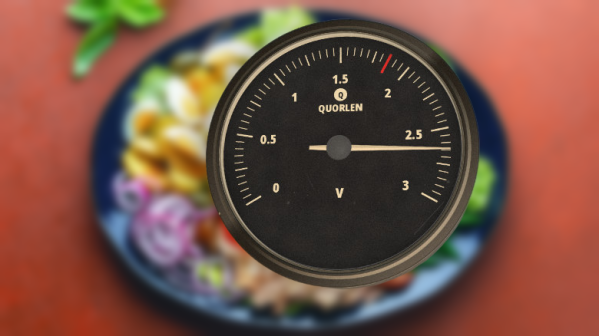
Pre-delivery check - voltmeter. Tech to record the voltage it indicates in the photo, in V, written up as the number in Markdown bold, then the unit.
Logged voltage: **2.65** V
